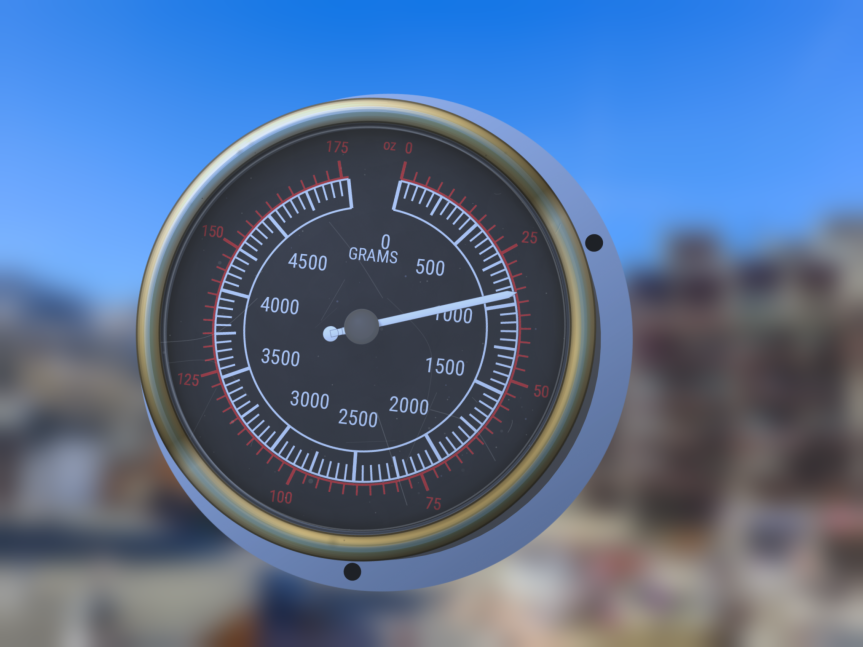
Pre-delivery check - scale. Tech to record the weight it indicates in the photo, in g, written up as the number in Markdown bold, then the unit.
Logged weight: **950** g
